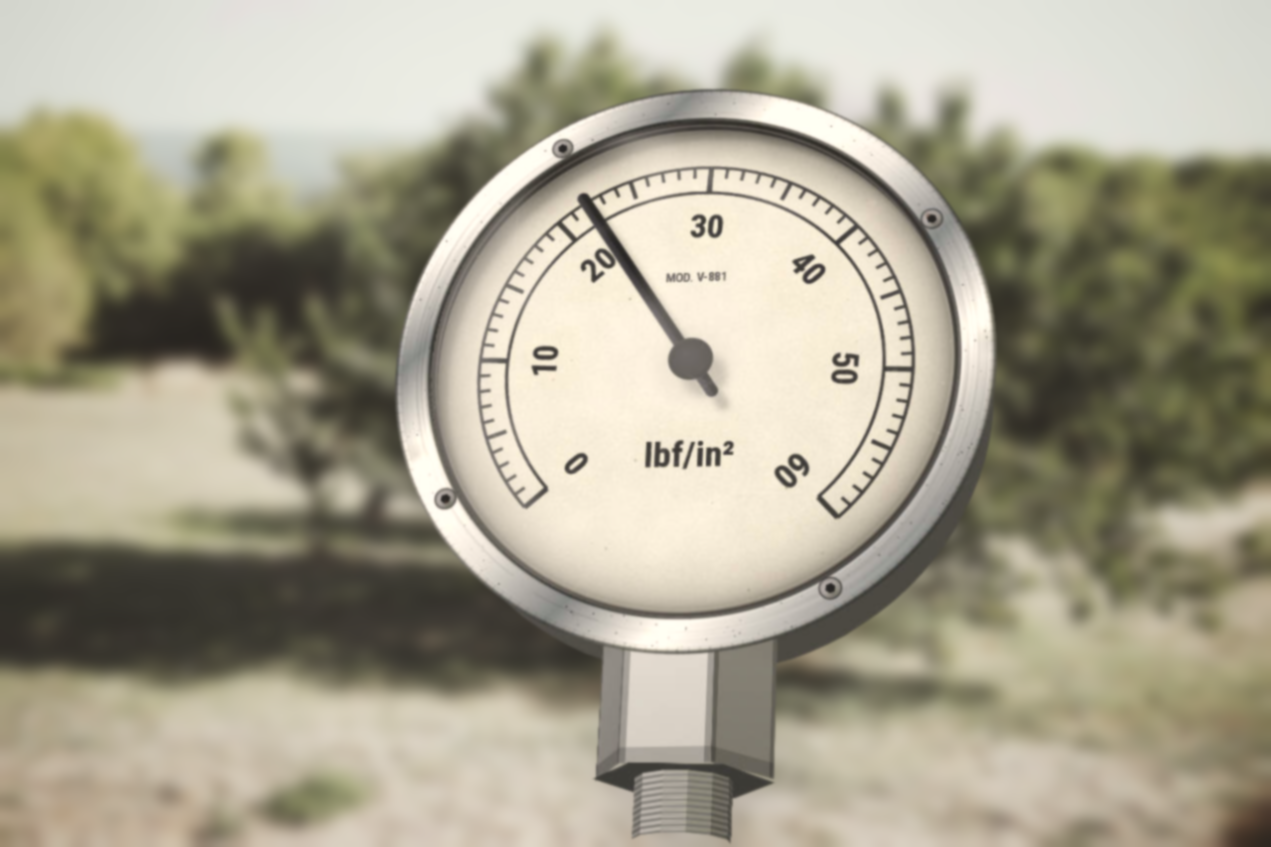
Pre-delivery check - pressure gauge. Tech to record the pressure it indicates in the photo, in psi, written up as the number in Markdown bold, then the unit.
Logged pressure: **22** psi
